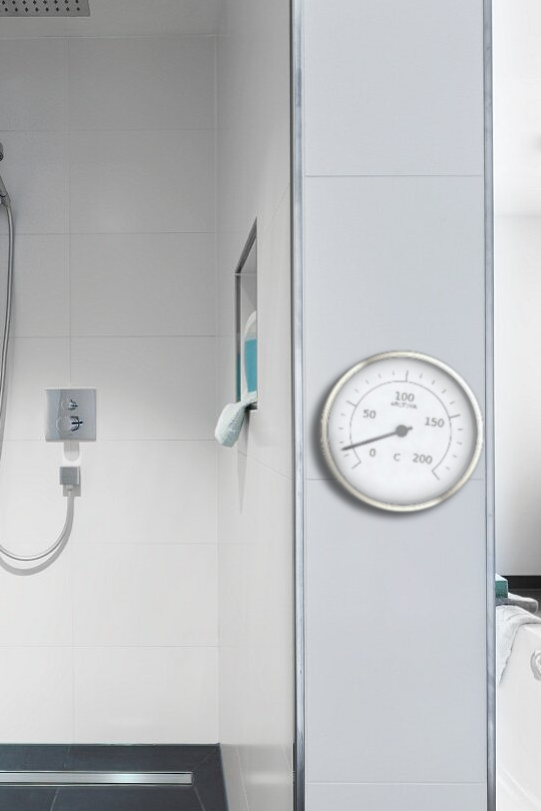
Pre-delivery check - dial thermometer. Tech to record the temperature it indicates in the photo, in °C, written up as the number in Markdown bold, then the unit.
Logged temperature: **15** °C
